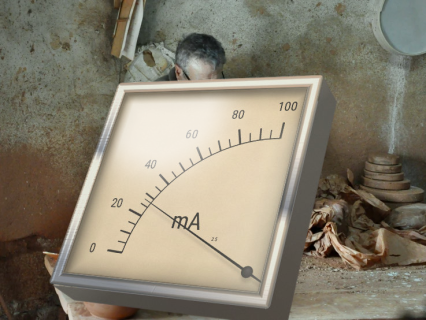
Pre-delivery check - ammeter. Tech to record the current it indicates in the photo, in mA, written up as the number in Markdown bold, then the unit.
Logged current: **27.5** mA
